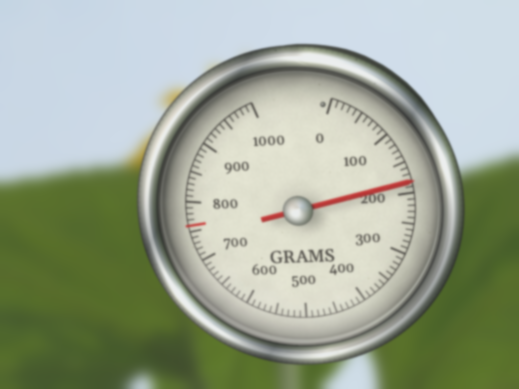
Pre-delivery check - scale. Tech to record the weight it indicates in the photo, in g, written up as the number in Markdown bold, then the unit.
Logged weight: **180** g
